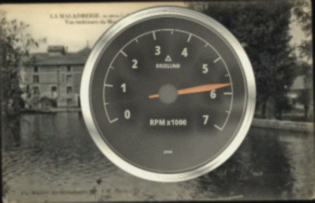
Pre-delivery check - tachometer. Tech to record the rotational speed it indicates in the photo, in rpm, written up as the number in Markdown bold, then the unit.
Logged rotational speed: **5750** rpm
